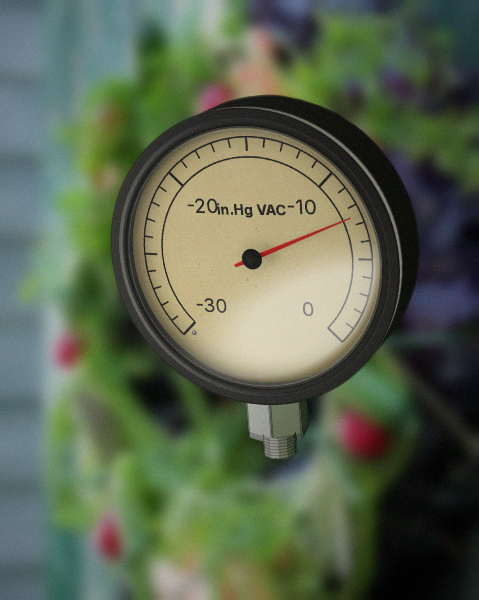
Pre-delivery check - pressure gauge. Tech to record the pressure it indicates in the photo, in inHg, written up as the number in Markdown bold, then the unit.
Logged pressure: **-7.5** inHg
